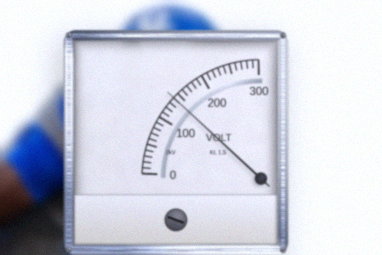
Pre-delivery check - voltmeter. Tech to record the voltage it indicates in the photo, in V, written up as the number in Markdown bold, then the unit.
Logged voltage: **140** V
